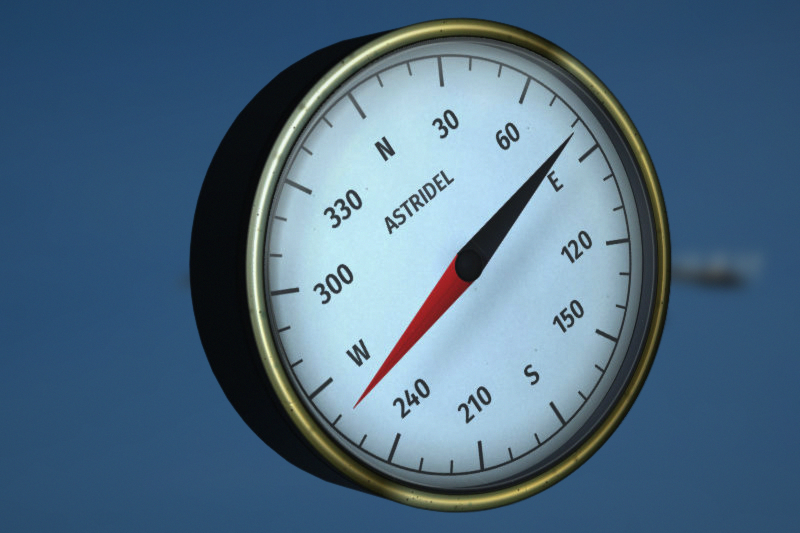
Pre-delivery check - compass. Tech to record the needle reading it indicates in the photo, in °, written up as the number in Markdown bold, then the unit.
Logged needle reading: **260** °
